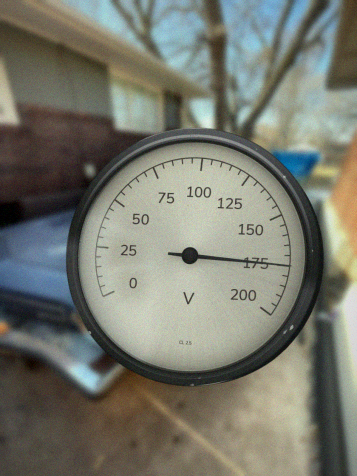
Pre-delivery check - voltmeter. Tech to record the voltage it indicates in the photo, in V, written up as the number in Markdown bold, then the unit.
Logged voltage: **175** V
